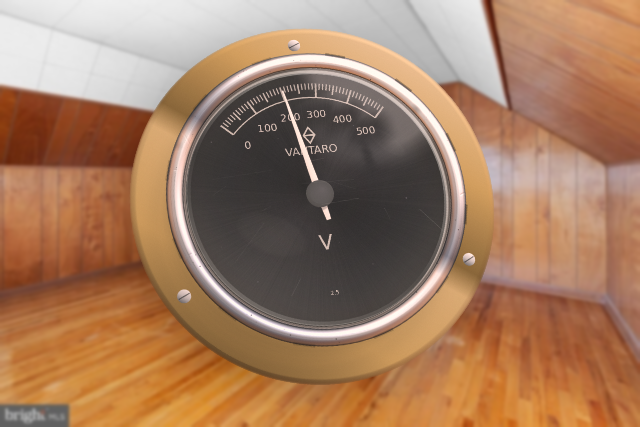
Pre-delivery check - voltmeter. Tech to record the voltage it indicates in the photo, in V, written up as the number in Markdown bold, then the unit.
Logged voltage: **200** V
